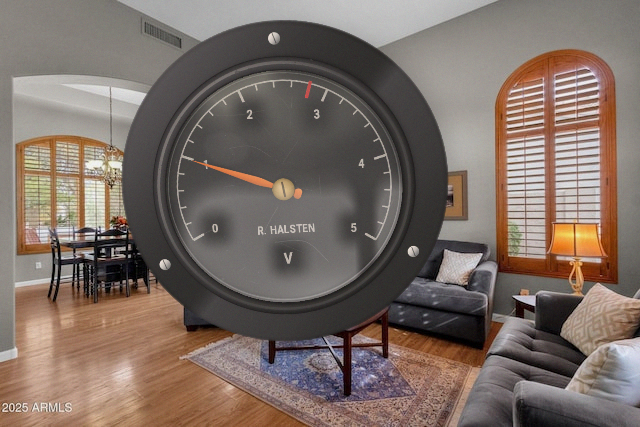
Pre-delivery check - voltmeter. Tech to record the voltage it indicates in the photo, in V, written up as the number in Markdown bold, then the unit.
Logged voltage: **1** V
